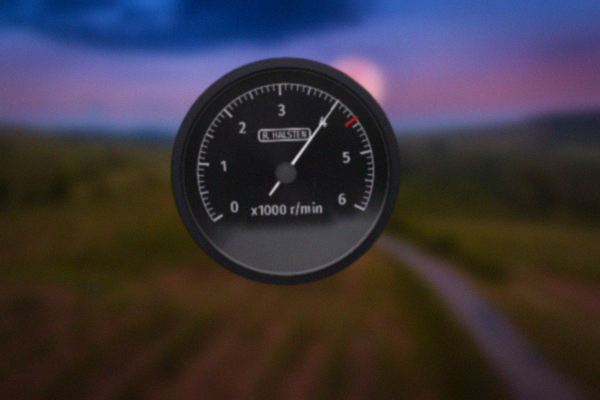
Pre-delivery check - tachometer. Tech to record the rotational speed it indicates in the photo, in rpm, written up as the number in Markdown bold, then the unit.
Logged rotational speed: **4000** rpm
